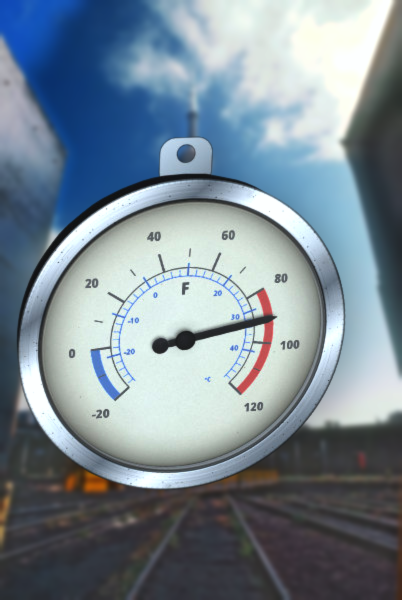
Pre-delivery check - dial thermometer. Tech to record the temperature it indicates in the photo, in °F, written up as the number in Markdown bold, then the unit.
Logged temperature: **90** °F
